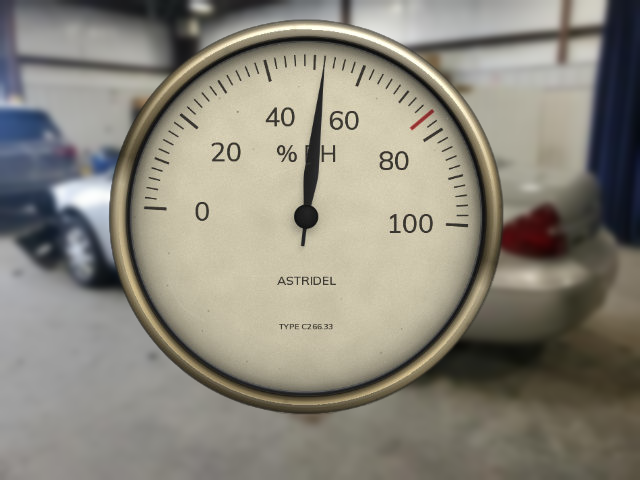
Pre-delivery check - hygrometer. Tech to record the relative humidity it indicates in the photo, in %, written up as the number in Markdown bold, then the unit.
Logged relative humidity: **52** %
